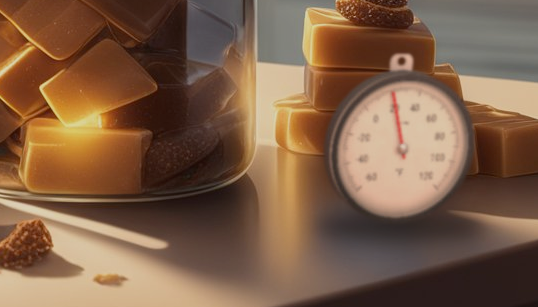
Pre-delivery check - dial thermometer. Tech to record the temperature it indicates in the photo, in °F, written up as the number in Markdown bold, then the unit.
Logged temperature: **20** °F
